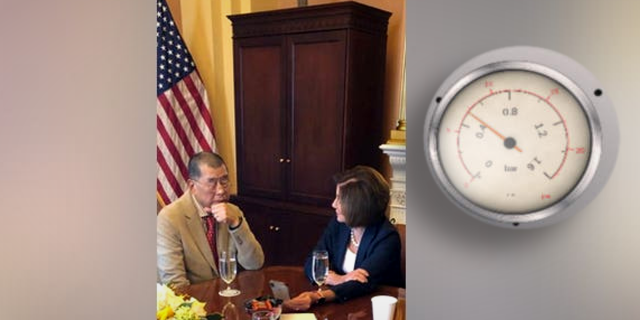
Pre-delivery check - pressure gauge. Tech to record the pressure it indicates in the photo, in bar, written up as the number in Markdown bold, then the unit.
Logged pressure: **0.5** bar
